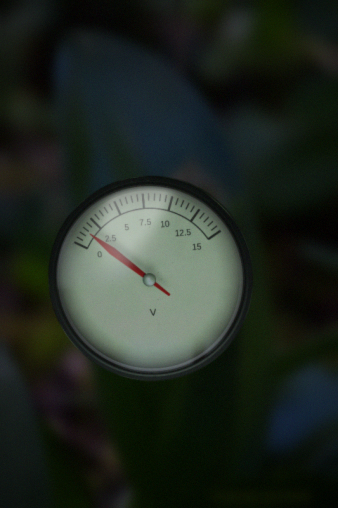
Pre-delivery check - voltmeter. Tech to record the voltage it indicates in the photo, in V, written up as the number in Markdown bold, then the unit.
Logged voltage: **1.5** V
